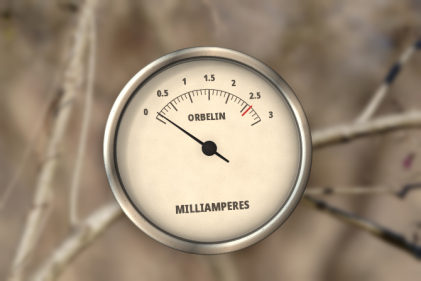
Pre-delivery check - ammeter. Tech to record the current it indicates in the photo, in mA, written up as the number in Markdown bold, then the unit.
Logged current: **0.1** mA
